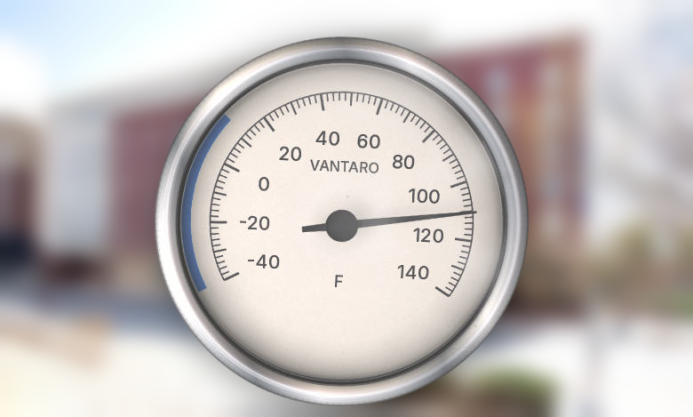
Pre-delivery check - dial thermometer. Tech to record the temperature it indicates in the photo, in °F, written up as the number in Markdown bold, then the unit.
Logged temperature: **110** °F
